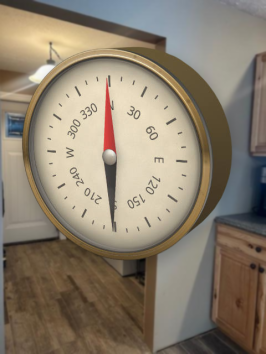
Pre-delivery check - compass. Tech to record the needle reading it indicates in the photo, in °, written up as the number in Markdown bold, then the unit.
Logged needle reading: **0** °
